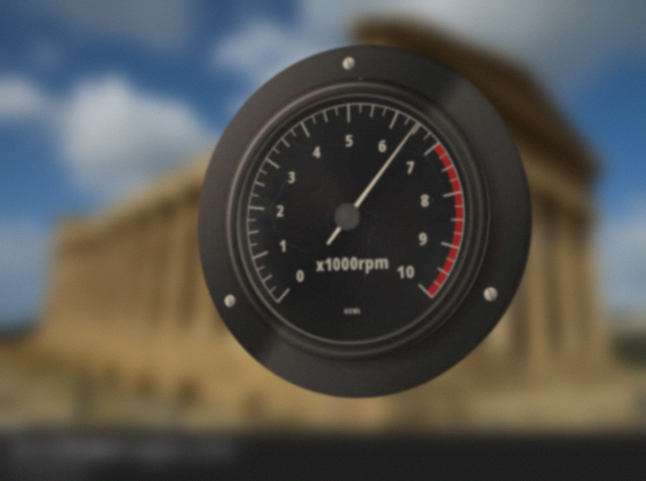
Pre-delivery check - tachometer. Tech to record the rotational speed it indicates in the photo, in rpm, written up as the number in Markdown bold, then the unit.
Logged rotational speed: **6500** rpm
